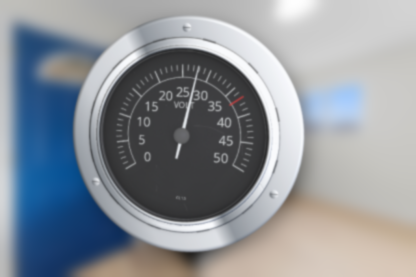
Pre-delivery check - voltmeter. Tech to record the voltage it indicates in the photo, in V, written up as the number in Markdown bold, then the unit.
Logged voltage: **28** V
